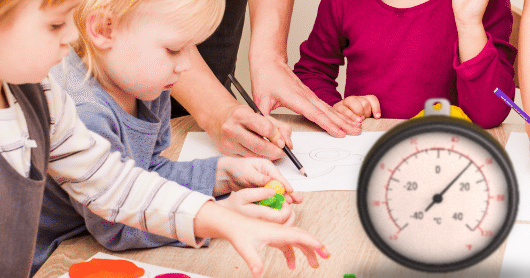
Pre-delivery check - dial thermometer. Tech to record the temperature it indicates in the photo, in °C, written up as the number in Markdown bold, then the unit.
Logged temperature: **12** °C
